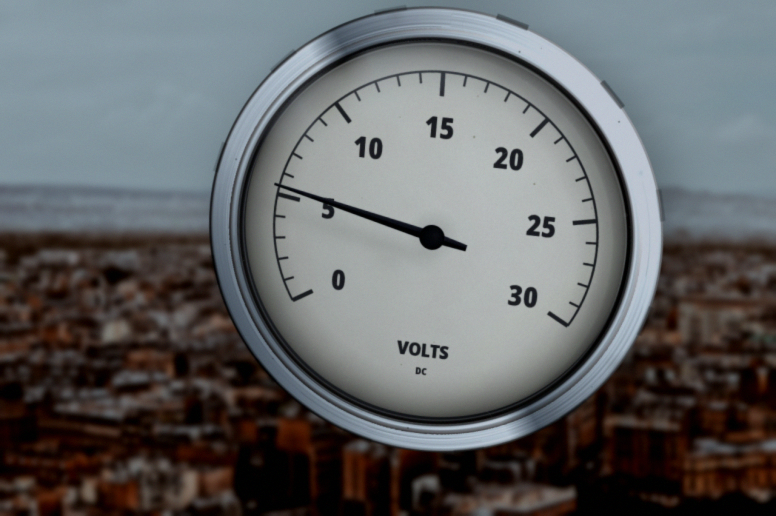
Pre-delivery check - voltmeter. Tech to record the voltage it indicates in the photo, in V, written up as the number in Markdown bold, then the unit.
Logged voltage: **5.5** V
